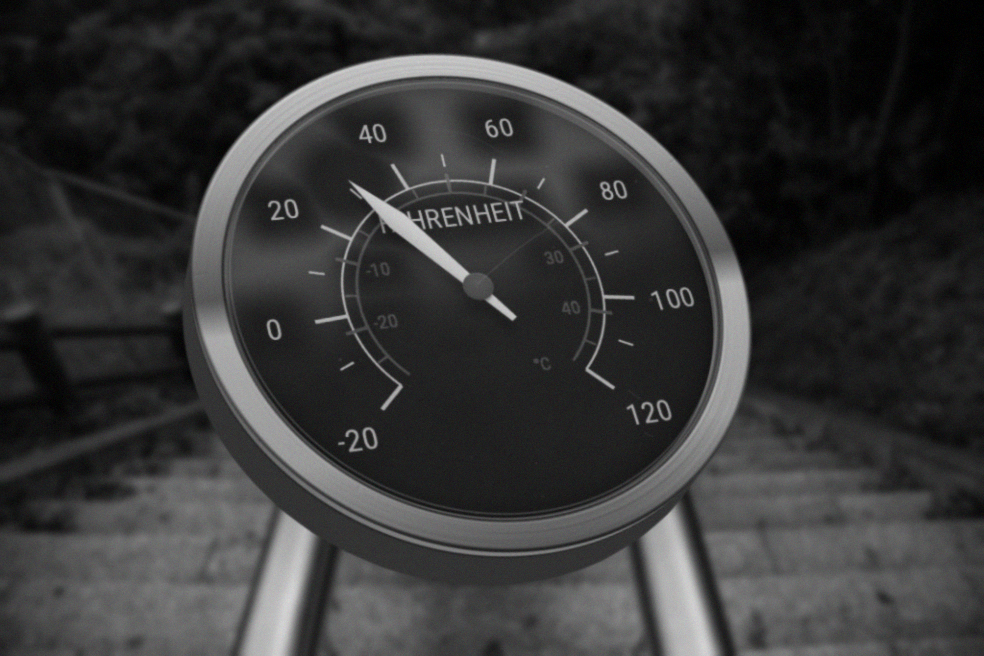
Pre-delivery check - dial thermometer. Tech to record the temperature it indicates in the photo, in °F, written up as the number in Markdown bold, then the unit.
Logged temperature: **30** °F
